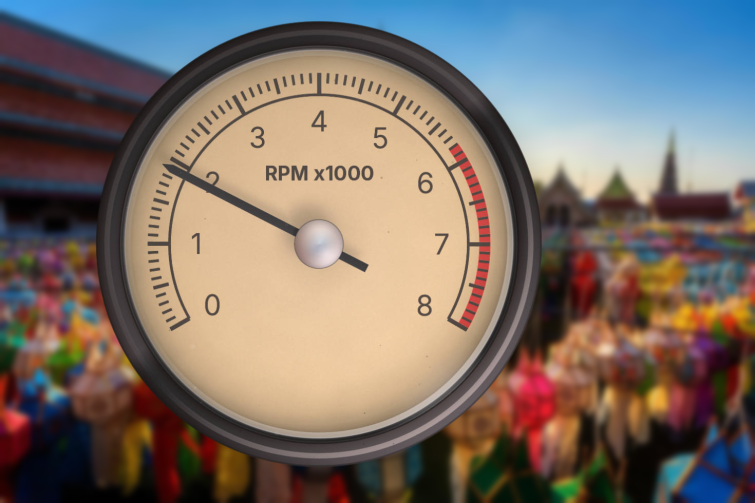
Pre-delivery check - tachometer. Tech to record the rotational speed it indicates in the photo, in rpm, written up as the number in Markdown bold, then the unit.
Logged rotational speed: **1900** rpm
